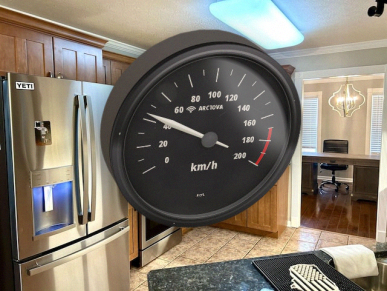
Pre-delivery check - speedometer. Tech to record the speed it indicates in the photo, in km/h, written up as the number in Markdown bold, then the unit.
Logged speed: **45** km/h
